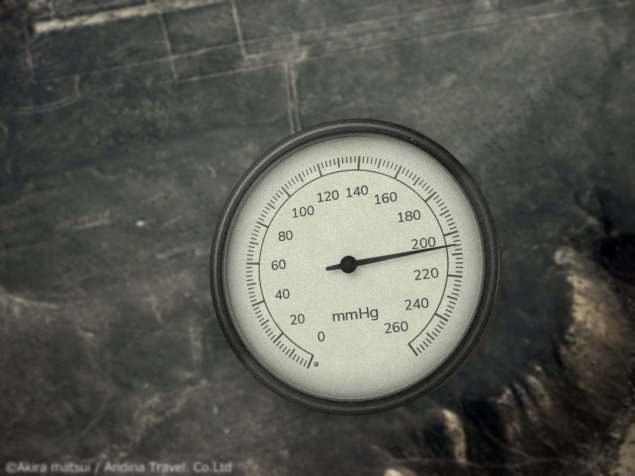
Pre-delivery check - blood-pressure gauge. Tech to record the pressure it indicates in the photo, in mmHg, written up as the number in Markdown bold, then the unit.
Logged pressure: **206** mmHg
